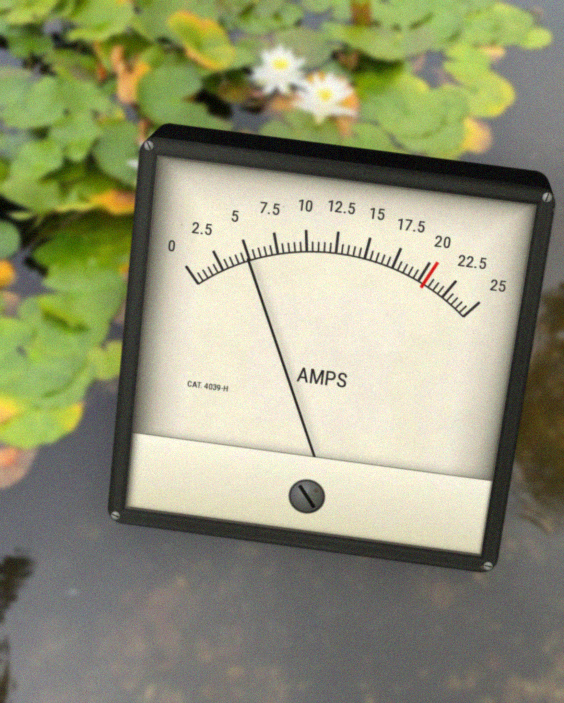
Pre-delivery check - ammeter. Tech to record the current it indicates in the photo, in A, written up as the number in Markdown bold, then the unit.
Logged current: **5** A
